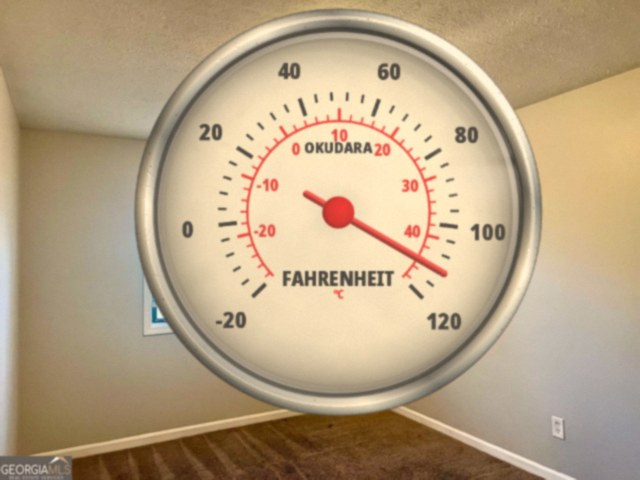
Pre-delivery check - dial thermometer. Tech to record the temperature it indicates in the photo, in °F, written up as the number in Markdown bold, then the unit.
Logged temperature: **112** °F
